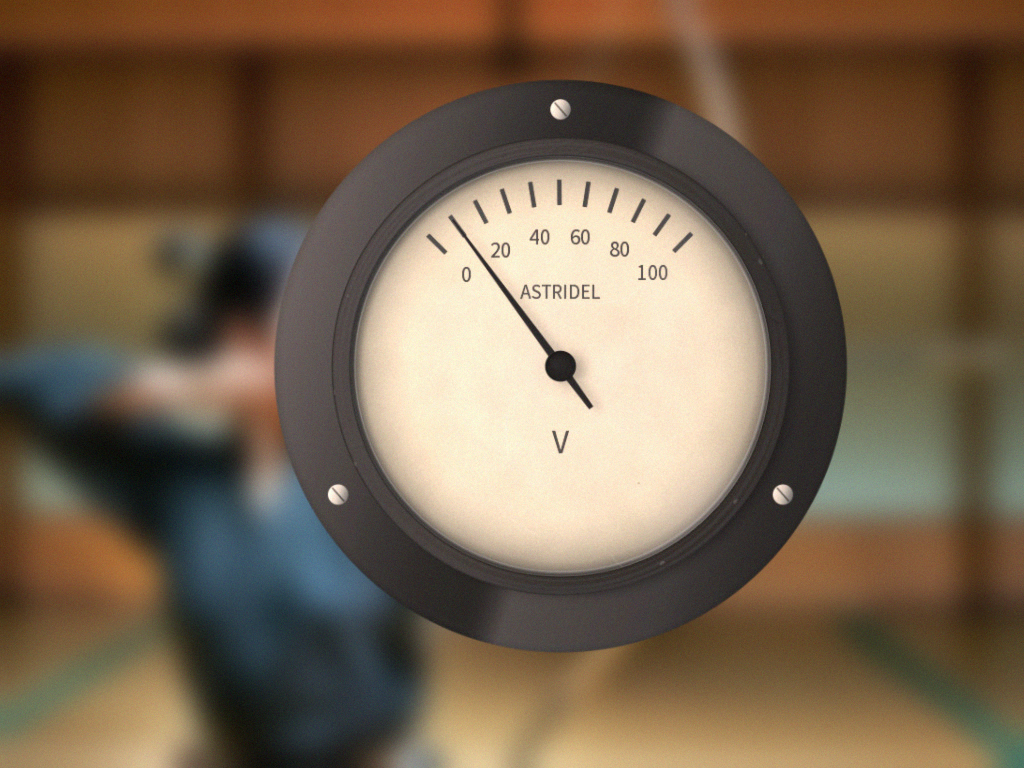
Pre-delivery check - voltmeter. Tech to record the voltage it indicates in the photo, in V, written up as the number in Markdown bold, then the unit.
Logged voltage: **10** V
